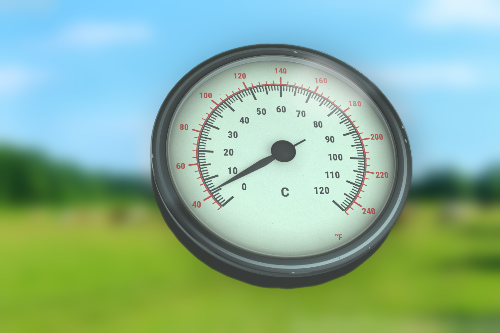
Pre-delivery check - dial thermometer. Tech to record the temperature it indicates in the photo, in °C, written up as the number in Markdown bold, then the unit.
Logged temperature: **5** °C
